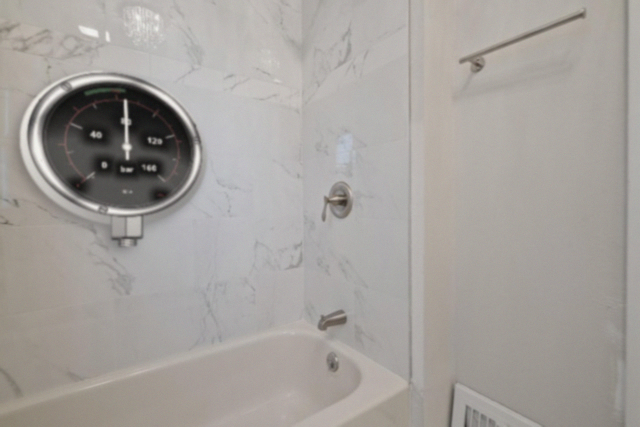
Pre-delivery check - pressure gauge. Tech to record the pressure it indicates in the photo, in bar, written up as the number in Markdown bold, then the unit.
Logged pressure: **80** bar
